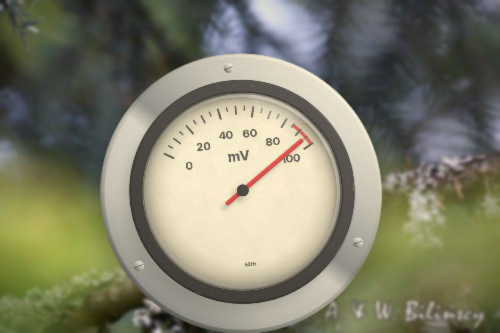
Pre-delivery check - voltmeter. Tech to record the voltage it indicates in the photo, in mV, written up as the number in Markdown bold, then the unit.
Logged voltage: **95** mV
